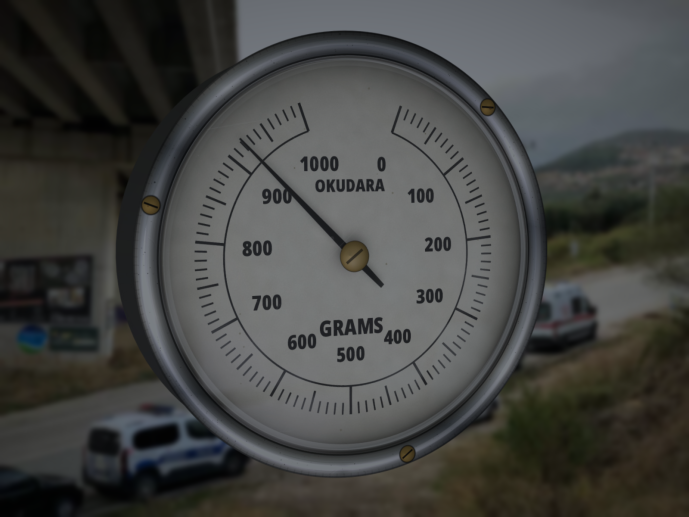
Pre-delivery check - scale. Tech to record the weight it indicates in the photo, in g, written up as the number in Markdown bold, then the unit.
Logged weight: **920** g
